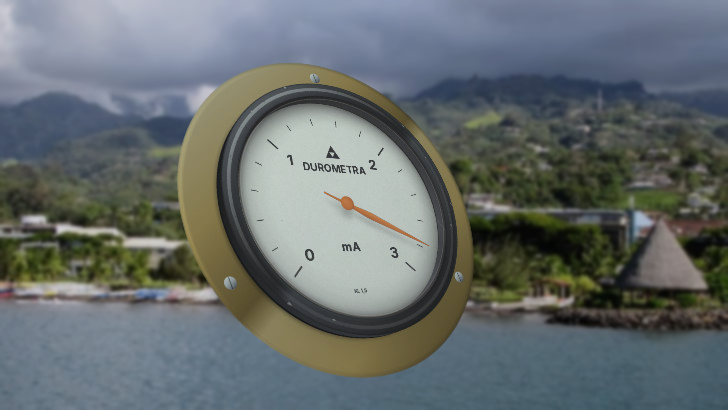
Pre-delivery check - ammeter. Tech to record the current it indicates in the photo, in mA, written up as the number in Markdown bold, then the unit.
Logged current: **2.8** mA
